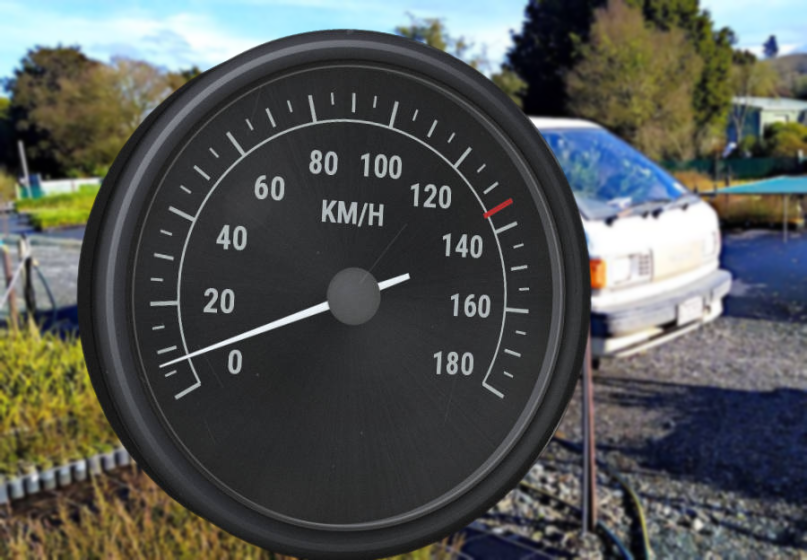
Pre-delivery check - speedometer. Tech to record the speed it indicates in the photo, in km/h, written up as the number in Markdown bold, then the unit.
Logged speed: **7.5** km/h
